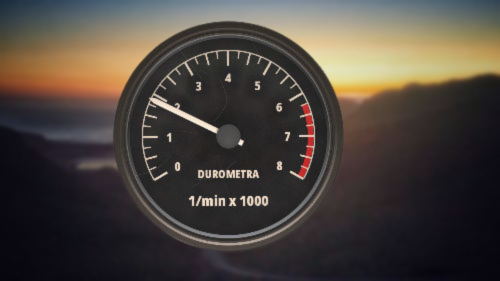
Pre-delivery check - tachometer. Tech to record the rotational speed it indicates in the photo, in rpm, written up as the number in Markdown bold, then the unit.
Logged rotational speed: **1875** rpm
